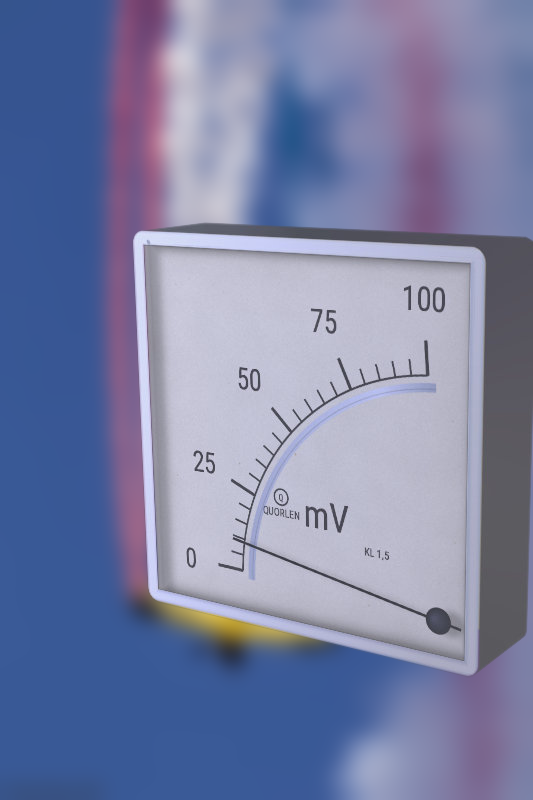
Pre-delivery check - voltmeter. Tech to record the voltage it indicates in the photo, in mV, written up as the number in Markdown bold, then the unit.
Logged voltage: **10** mV
